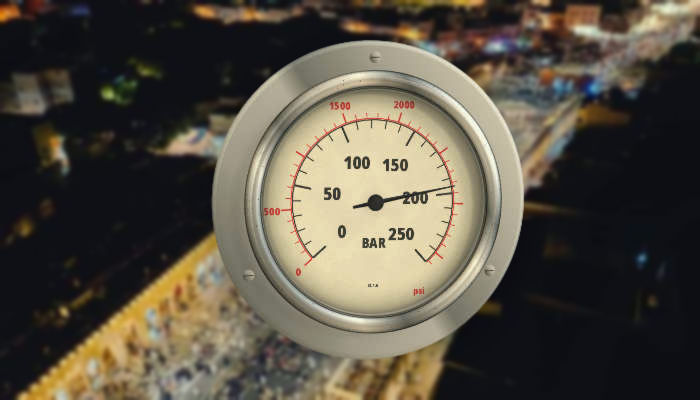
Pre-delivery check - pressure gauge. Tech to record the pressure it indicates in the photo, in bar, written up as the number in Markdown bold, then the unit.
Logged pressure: **195** bar
